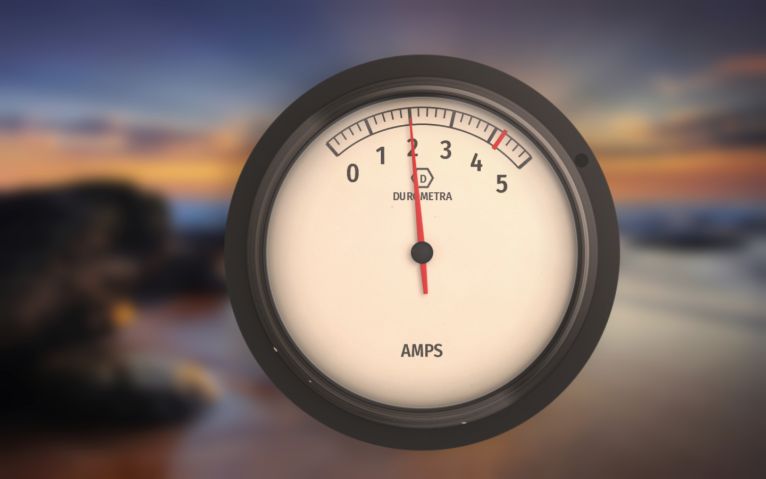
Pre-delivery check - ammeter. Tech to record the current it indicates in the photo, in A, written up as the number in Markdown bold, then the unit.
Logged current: **2** A
